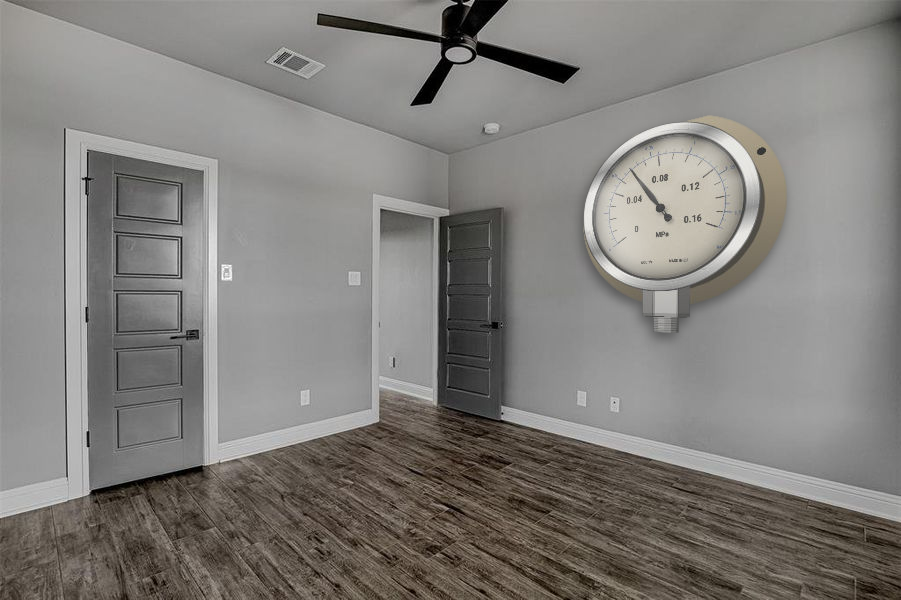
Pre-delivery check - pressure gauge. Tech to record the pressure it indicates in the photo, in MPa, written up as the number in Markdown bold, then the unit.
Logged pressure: **0.06** MPa
